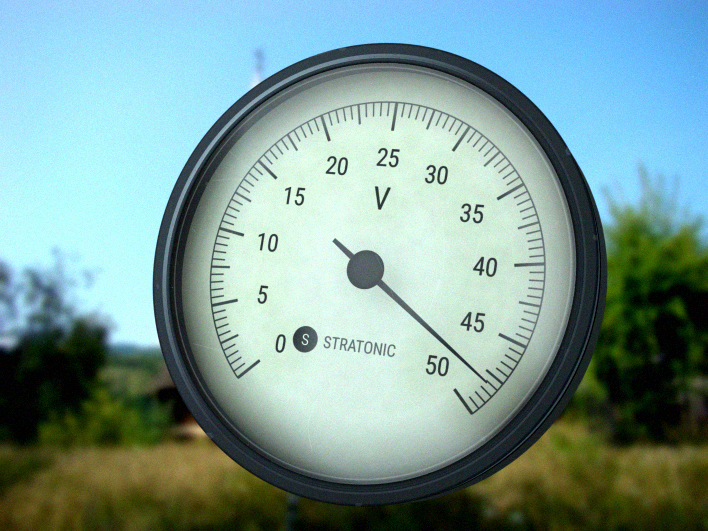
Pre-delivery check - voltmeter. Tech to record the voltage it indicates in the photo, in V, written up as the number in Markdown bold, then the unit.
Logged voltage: **48** V
